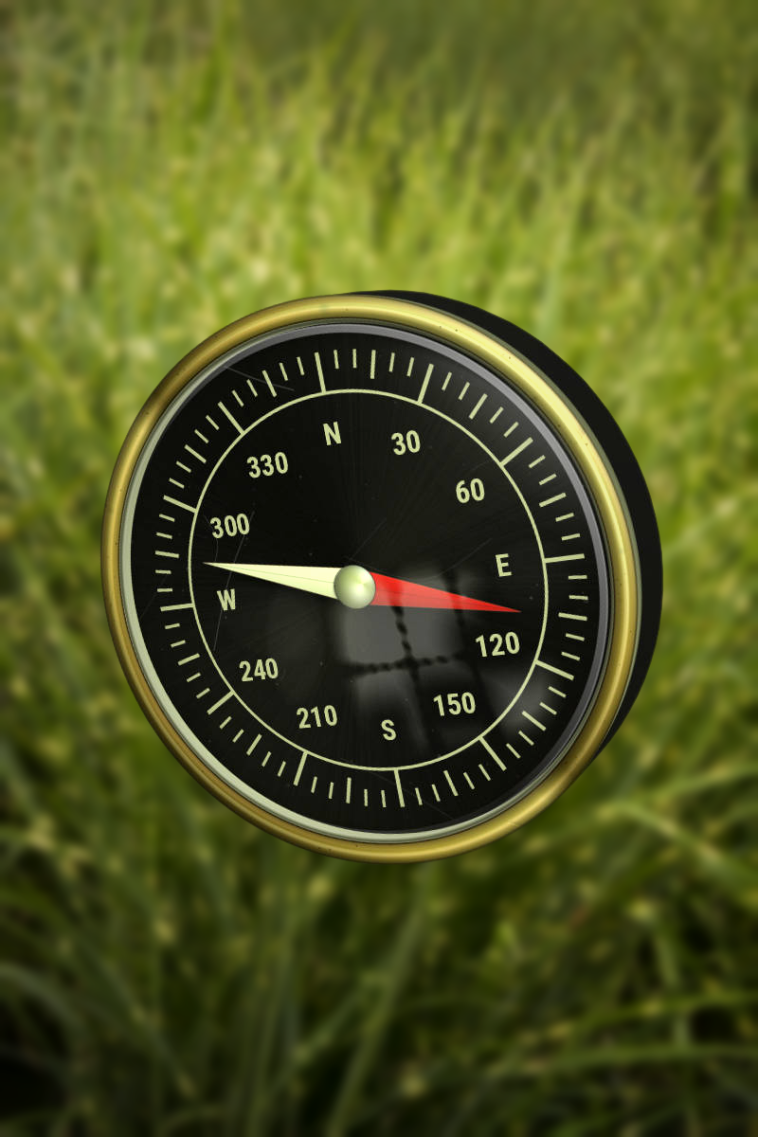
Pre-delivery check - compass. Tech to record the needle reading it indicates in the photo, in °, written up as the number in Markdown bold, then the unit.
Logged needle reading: **105** °
